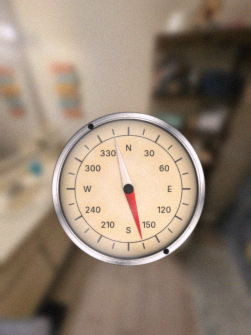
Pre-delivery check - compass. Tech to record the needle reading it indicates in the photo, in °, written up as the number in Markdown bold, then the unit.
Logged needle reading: **165** °
